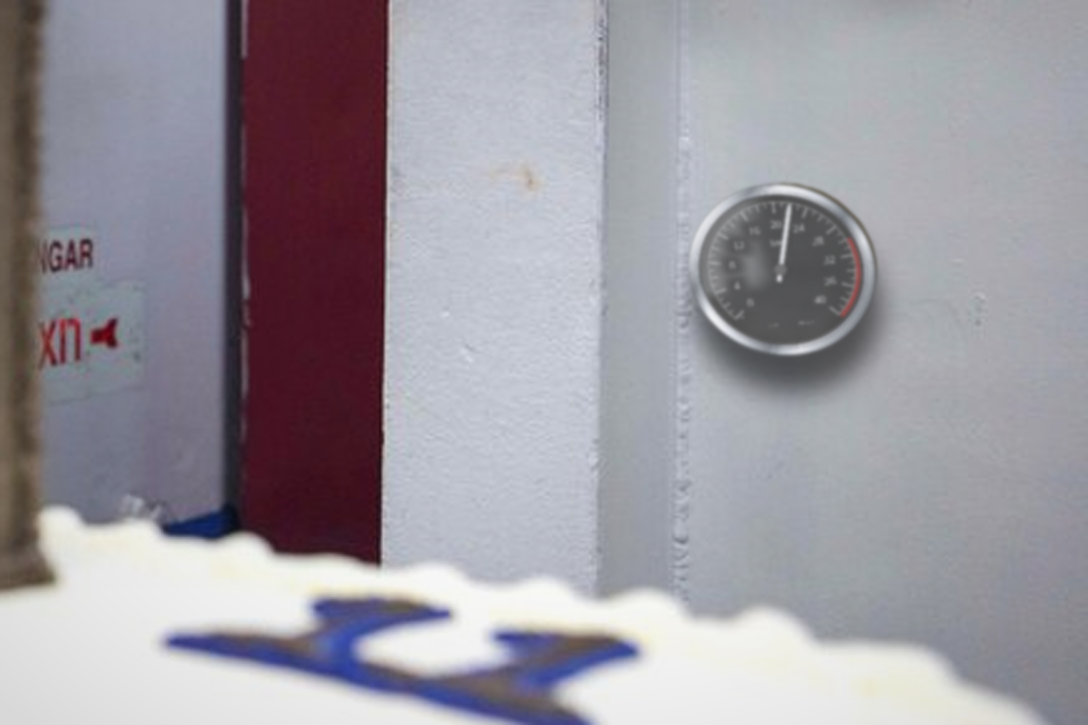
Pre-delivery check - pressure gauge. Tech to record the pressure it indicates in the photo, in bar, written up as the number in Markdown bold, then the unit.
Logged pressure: **22** bar
